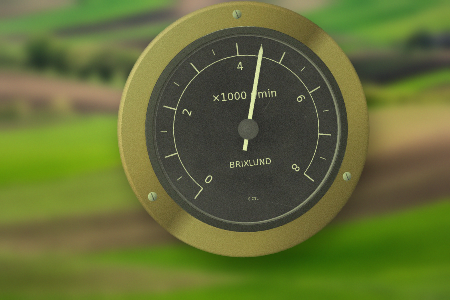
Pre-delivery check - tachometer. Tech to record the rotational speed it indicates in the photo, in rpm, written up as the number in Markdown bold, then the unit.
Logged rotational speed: **4500** rpm
